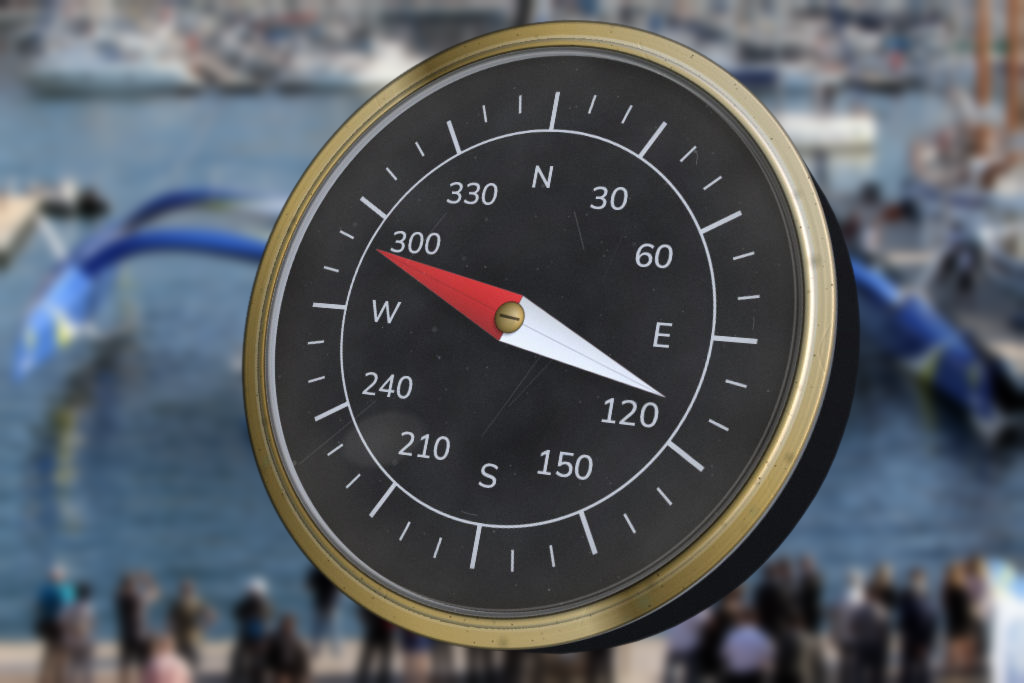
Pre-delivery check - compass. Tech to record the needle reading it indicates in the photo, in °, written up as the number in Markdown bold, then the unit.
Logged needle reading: **290** °
